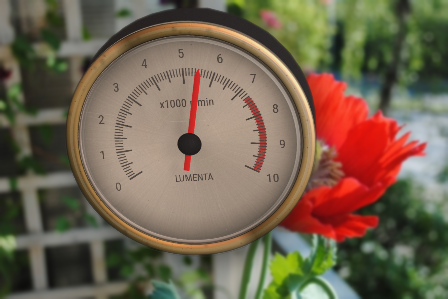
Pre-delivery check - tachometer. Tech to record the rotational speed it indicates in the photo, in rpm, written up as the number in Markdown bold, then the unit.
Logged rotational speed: **5500** rpm
